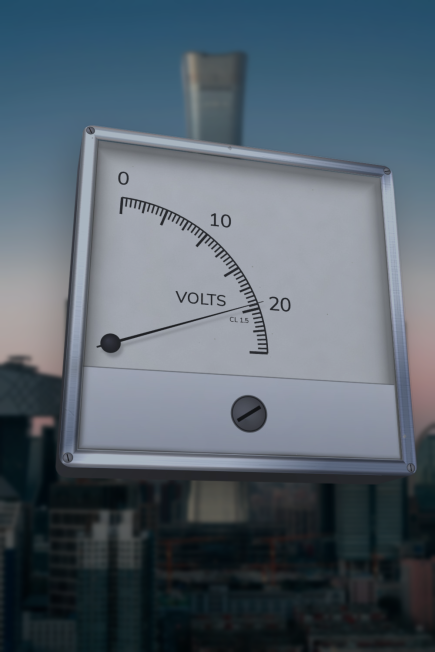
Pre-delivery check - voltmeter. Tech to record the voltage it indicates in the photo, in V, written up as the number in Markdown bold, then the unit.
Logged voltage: **19.5** V
